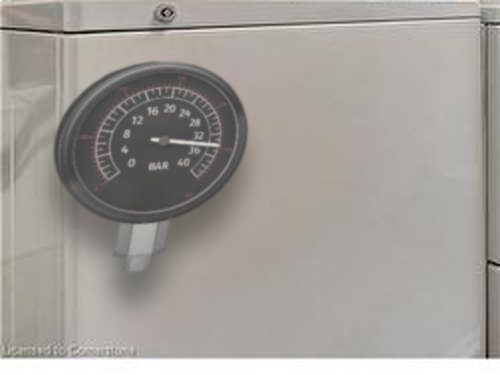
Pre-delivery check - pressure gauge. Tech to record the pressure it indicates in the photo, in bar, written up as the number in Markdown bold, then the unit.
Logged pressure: **34** bar
